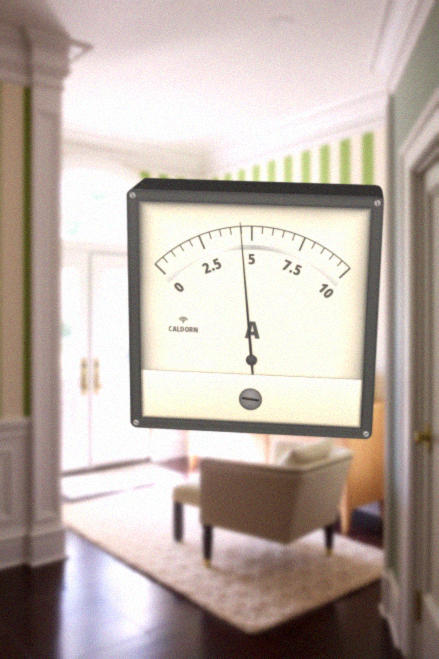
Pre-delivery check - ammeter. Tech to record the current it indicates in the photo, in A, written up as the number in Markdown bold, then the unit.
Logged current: **4.5** A
